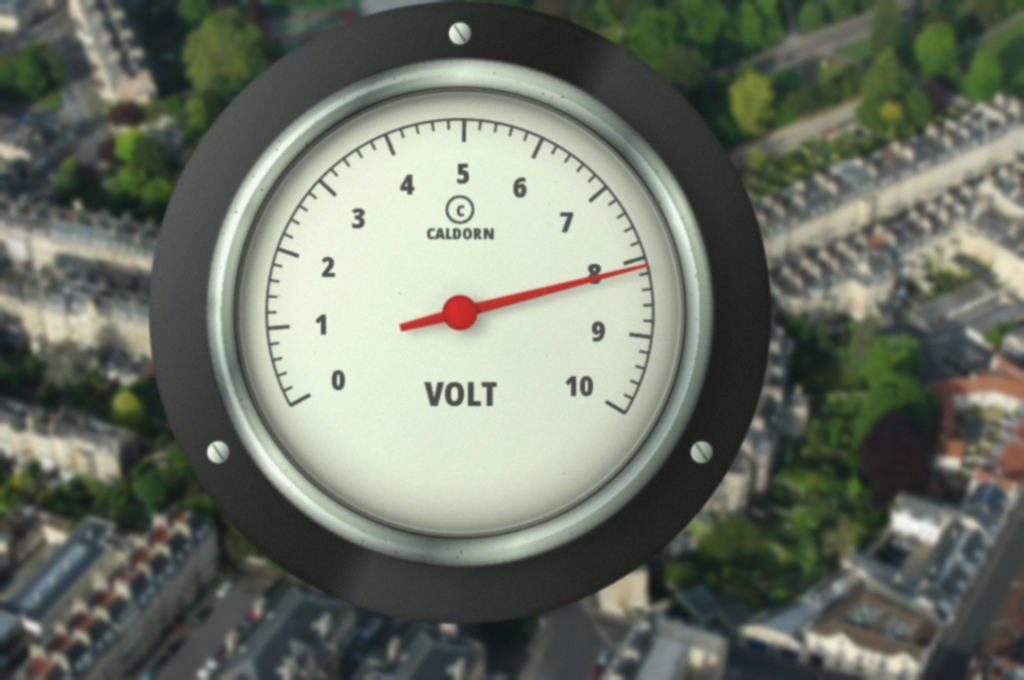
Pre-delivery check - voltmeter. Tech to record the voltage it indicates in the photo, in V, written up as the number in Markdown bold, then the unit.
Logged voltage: **8.1** V
